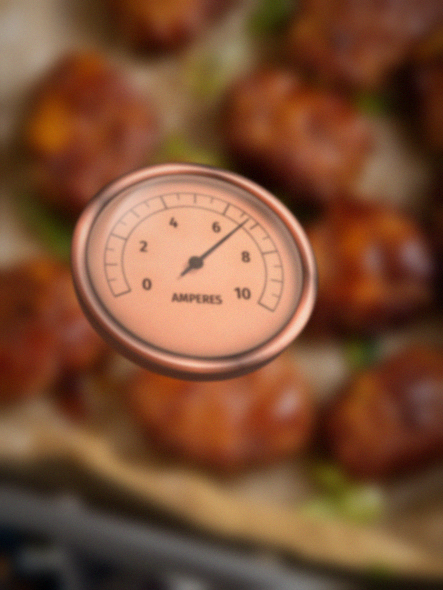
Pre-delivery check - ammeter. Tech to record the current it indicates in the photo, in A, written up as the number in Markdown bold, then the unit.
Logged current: **6.75** A
